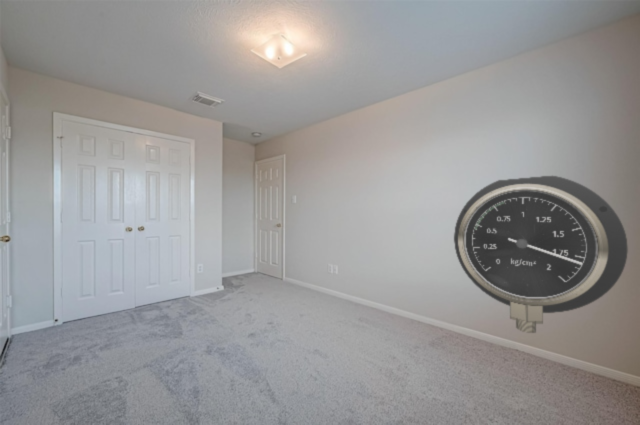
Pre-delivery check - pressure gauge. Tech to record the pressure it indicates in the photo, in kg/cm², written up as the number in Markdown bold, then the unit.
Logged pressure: **1.8** kg/cm²
